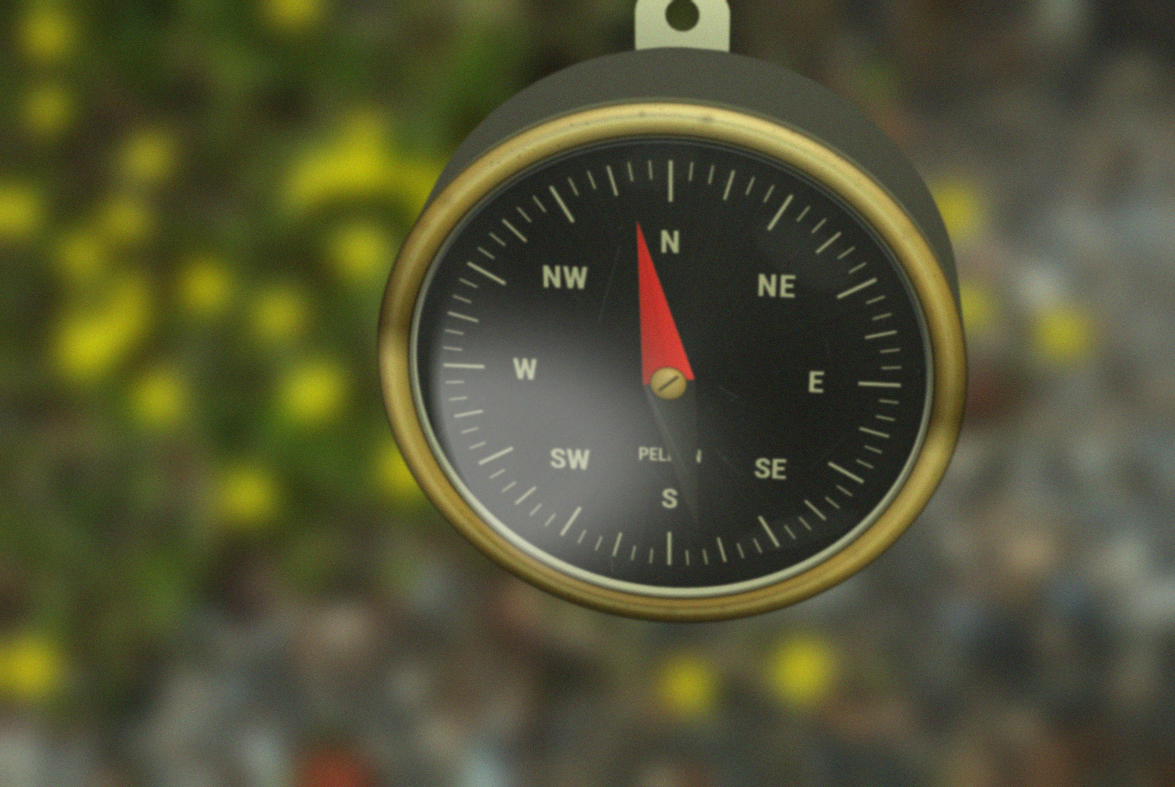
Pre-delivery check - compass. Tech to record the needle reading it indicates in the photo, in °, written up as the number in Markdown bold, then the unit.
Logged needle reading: **350** °
